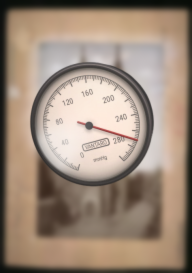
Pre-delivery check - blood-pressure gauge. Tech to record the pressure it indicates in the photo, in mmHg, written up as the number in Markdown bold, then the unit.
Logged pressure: **270** mmHg
